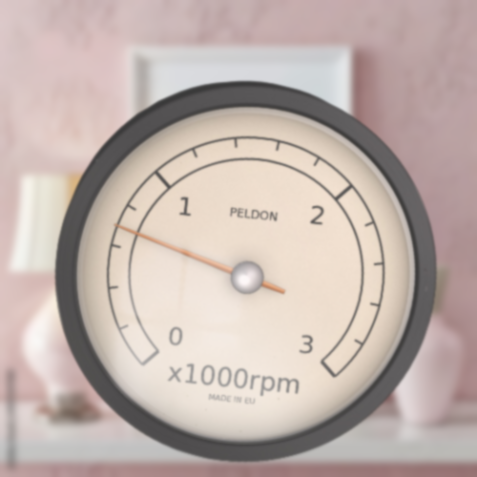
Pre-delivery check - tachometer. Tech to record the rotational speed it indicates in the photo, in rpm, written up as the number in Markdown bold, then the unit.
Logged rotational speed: **700** rpm
